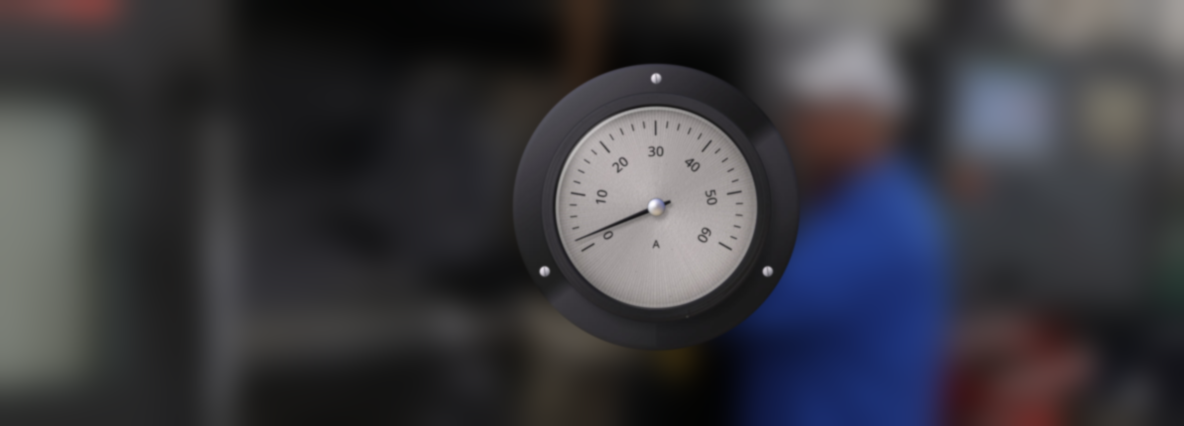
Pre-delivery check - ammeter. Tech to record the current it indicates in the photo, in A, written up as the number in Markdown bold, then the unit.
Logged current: **2** A
